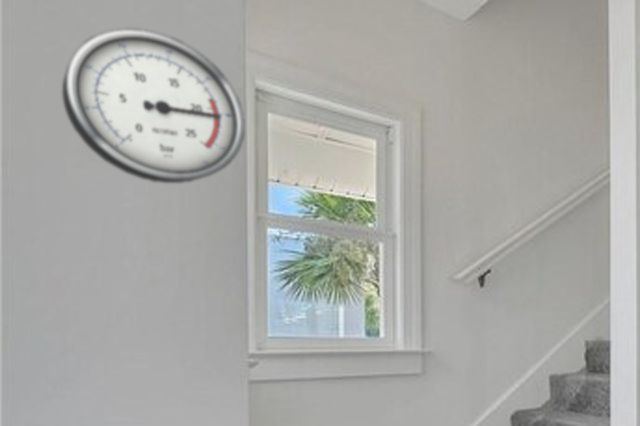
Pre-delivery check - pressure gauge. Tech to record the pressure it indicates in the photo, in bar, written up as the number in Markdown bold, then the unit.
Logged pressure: **21** bar
